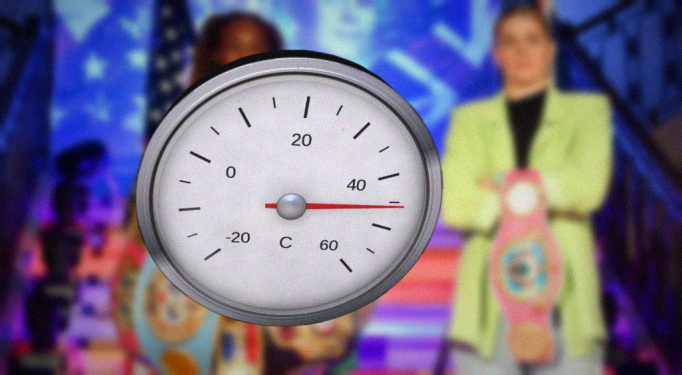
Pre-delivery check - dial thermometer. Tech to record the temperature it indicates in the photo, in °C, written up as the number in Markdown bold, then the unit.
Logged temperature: **45** °C
